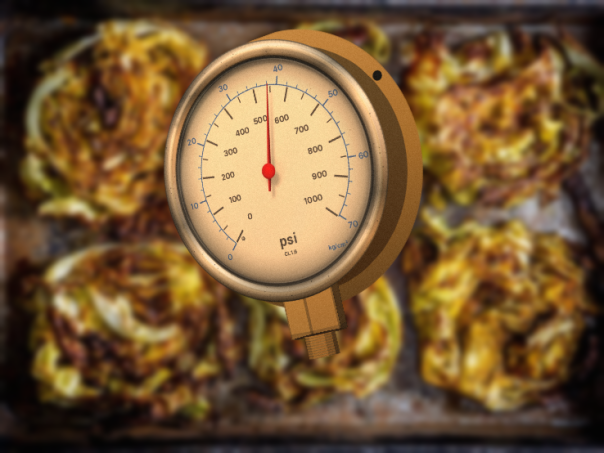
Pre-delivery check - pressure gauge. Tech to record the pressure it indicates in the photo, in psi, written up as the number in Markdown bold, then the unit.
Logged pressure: **550** psi
